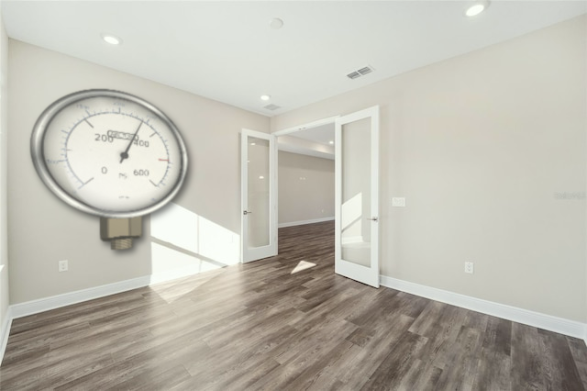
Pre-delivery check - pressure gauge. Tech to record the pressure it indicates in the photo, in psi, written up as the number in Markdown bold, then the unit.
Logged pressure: **350** psi
